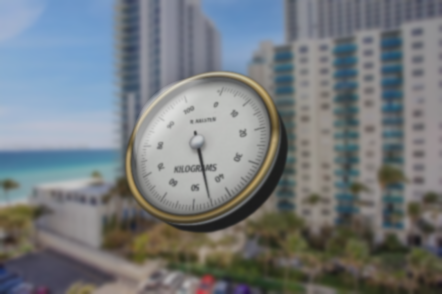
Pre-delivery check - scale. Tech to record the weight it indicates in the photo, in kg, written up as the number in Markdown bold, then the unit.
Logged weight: **45** kg
